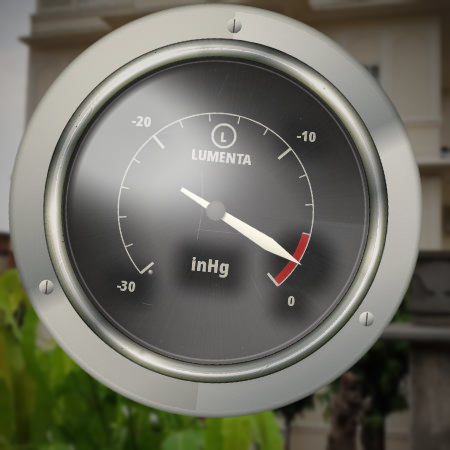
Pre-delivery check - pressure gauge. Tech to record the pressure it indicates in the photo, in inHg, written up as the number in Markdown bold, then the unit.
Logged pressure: **-2** inHg
